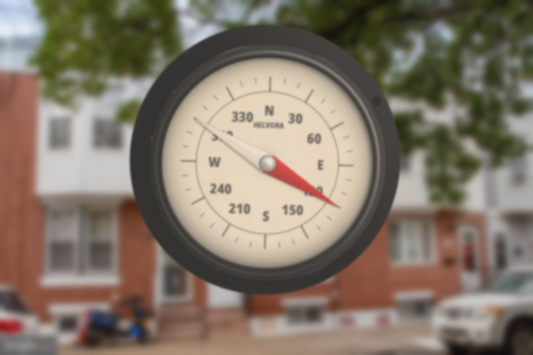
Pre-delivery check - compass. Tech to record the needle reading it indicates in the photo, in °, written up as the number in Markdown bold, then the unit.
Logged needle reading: **120** °
